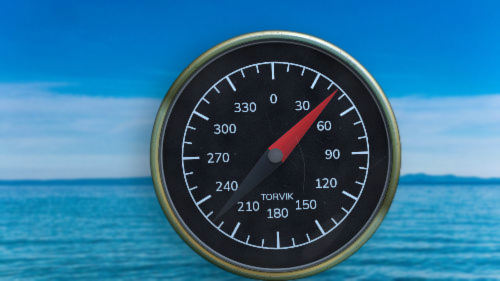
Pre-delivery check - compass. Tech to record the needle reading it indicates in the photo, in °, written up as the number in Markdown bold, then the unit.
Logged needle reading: **45** °
